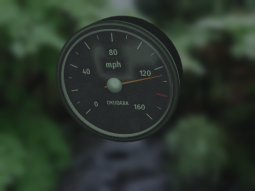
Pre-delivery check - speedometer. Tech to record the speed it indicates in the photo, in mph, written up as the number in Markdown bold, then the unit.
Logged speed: **125** mph
